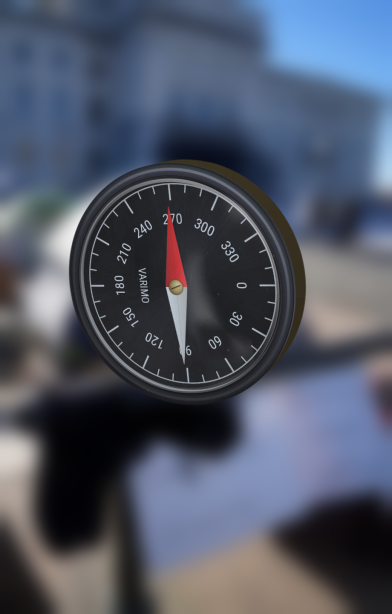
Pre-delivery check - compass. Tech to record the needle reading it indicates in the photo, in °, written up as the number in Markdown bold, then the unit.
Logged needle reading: **270** °
